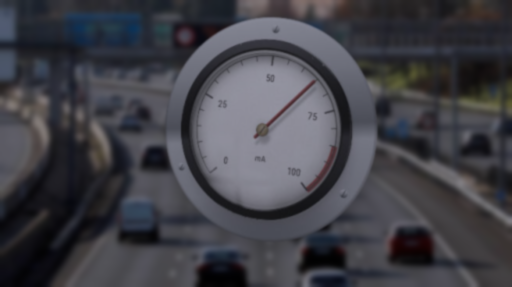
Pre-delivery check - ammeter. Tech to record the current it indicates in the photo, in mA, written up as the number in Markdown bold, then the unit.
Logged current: **65** mA
